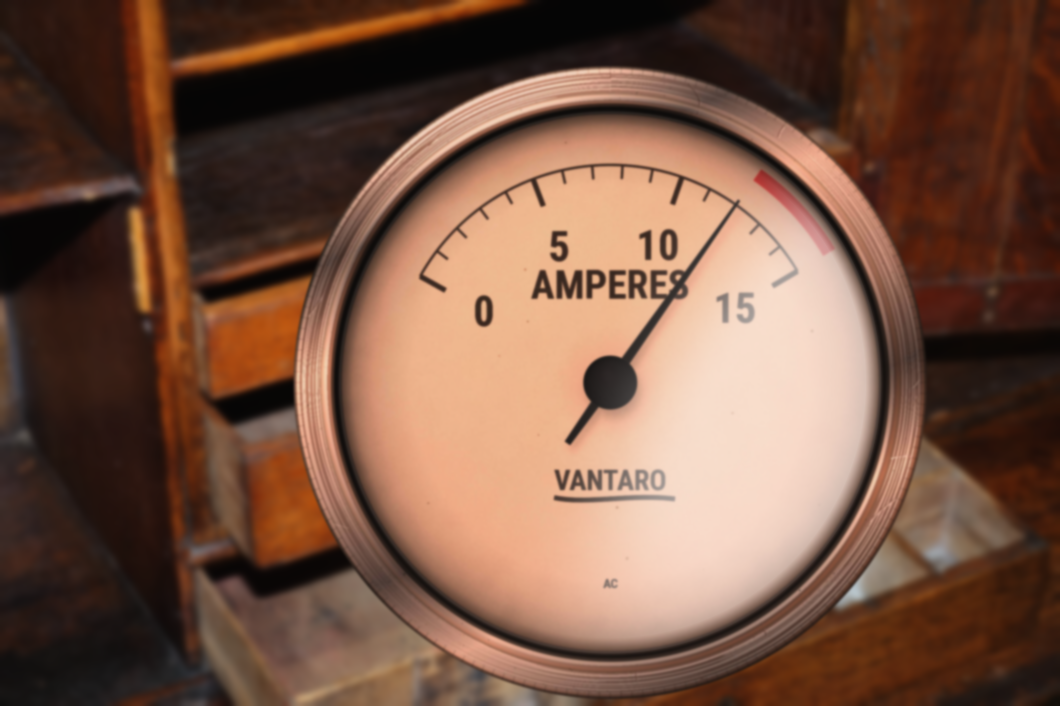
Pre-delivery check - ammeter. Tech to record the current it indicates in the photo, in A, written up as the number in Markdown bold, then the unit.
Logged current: **12** A
